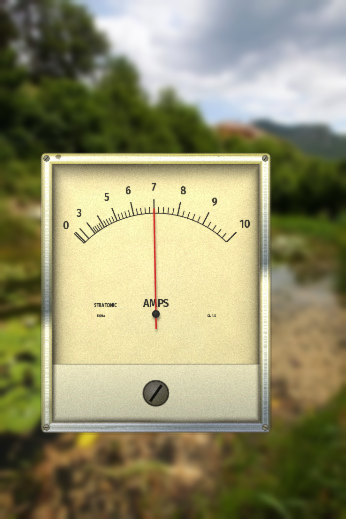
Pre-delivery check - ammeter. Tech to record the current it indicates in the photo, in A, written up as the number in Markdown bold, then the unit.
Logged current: **7** A
